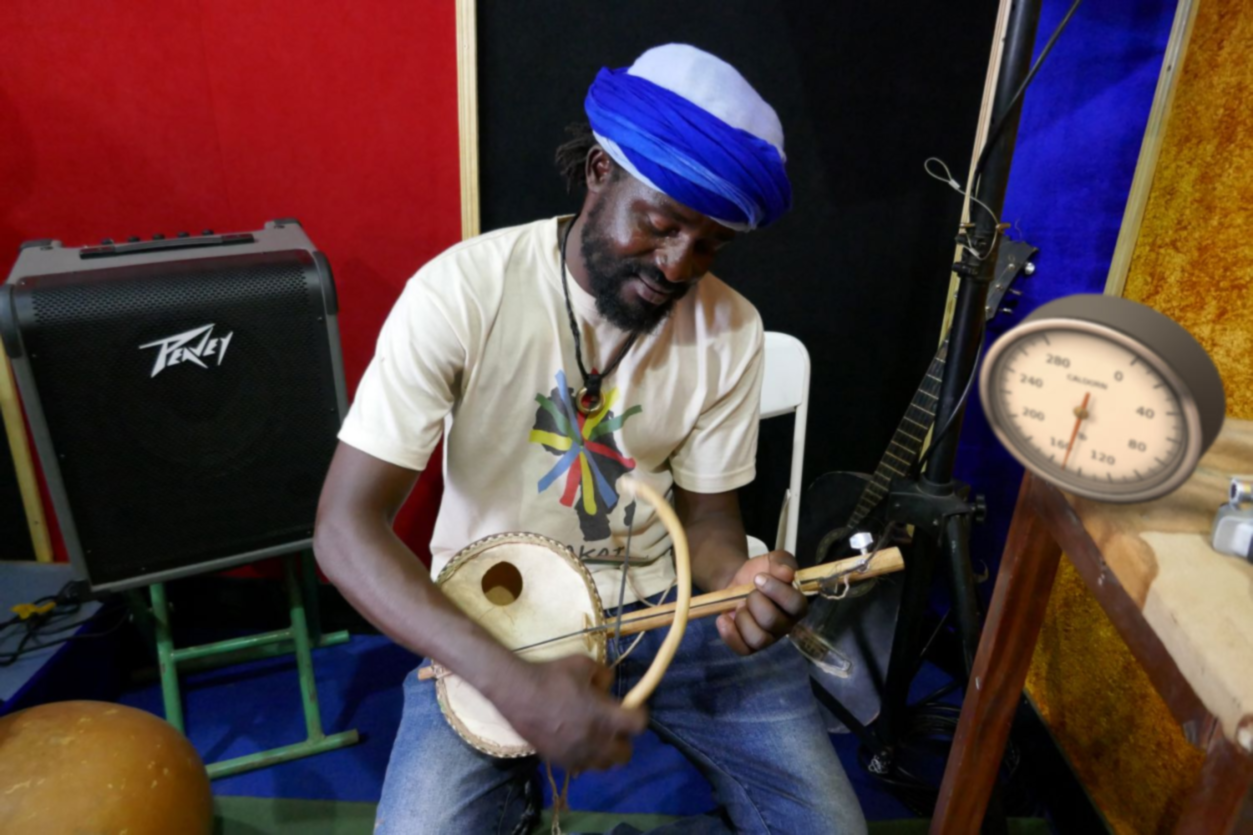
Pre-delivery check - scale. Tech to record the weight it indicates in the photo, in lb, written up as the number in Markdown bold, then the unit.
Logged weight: **150** lb
